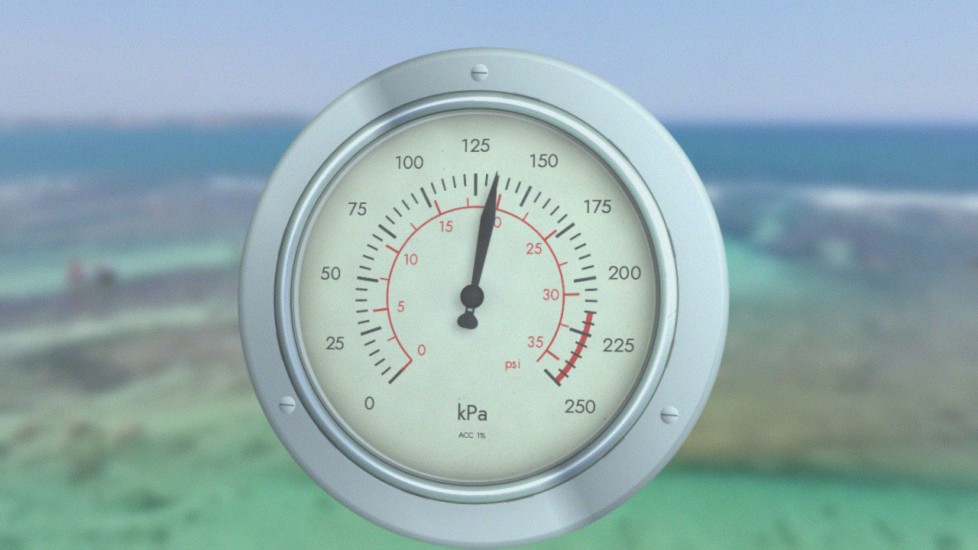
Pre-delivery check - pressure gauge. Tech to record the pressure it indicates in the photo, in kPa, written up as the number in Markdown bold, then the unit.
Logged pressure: **135** kPa
